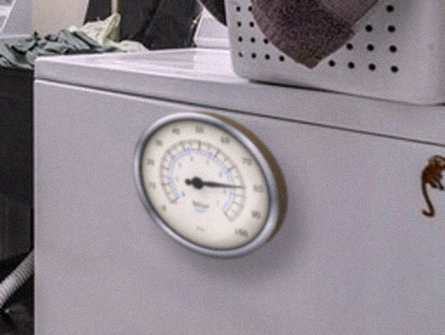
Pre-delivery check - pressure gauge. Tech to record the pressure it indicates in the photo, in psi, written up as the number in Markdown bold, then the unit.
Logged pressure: **80** psi
